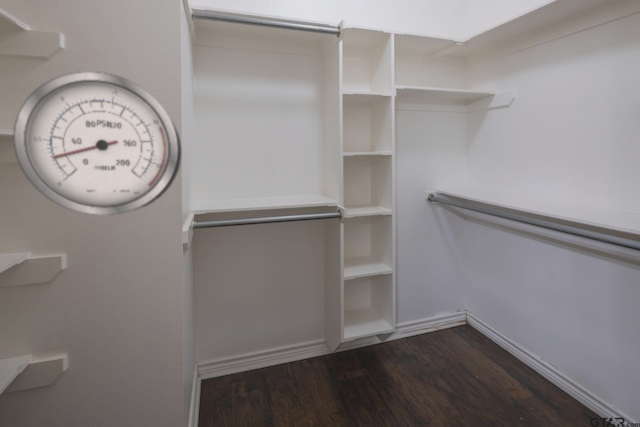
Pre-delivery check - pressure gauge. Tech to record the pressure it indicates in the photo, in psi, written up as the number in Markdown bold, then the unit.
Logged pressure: **20** psi
